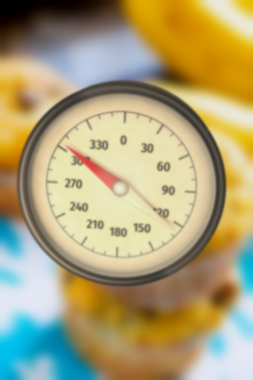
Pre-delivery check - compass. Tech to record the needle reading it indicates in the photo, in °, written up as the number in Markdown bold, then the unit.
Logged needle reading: **305** °
